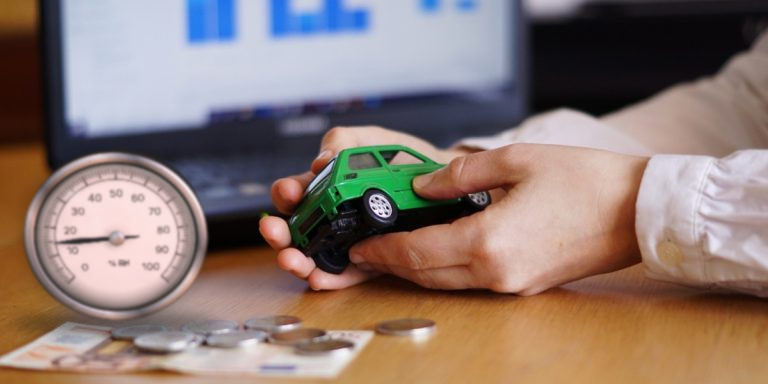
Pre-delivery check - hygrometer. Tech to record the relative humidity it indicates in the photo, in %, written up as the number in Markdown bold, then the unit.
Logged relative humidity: **15** %
